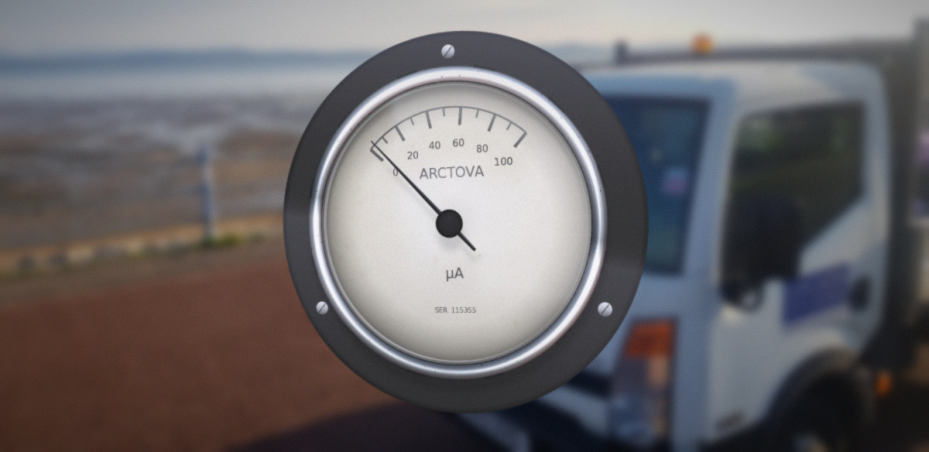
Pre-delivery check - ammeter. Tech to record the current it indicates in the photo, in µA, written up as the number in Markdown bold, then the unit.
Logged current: **5** µA
